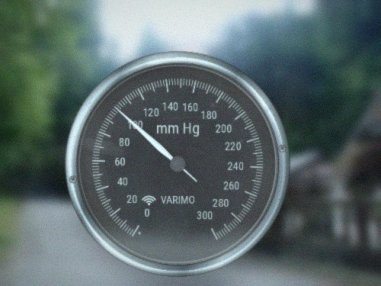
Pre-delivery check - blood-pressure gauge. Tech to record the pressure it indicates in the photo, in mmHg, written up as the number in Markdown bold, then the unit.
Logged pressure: **100** mmHg
